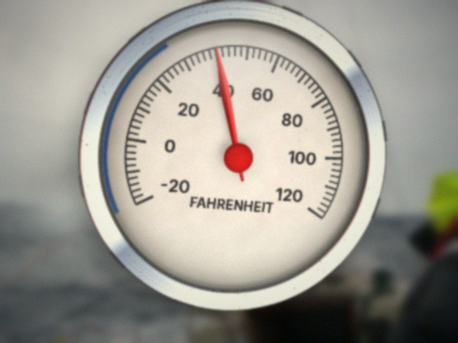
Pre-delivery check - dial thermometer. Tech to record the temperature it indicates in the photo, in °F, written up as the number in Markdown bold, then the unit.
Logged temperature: **40** °F
